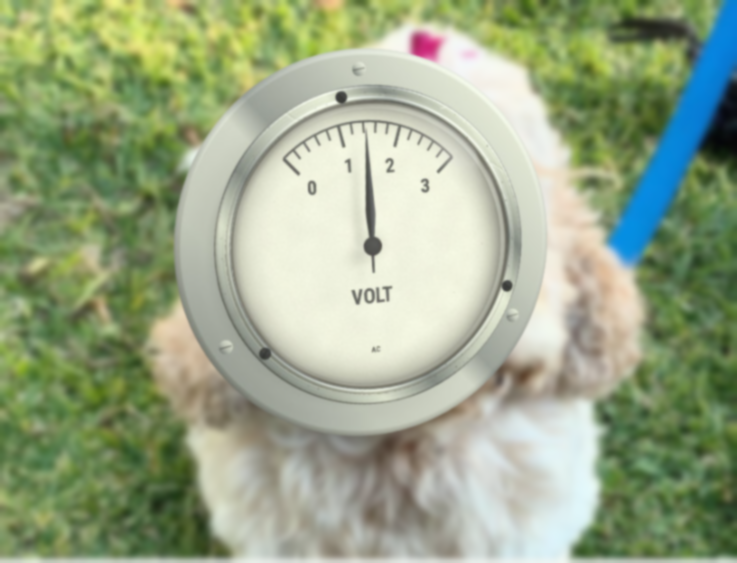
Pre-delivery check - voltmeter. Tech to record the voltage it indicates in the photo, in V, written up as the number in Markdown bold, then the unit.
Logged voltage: **1.4** V
